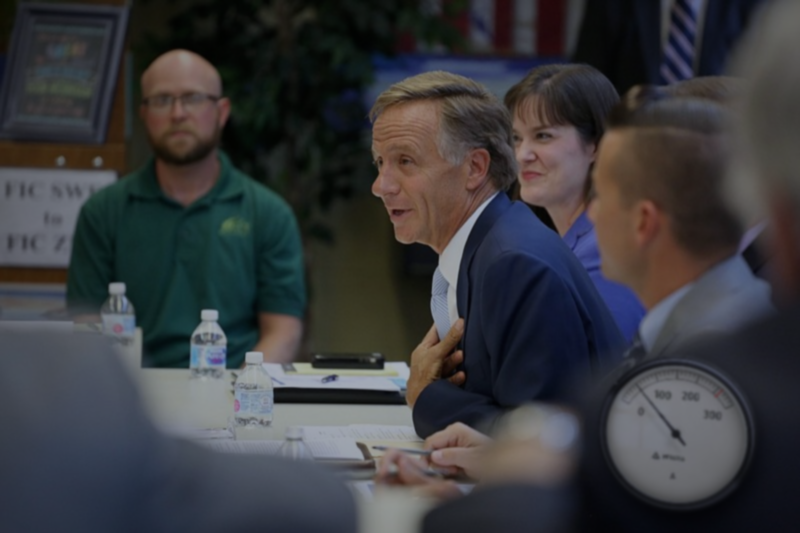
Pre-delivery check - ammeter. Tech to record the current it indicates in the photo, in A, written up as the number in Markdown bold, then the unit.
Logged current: **50** A
